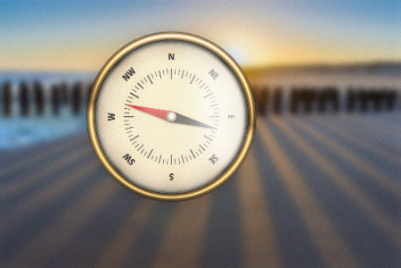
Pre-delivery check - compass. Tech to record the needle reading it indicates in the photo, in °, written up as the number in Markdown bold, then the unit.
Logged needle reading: **285** °
